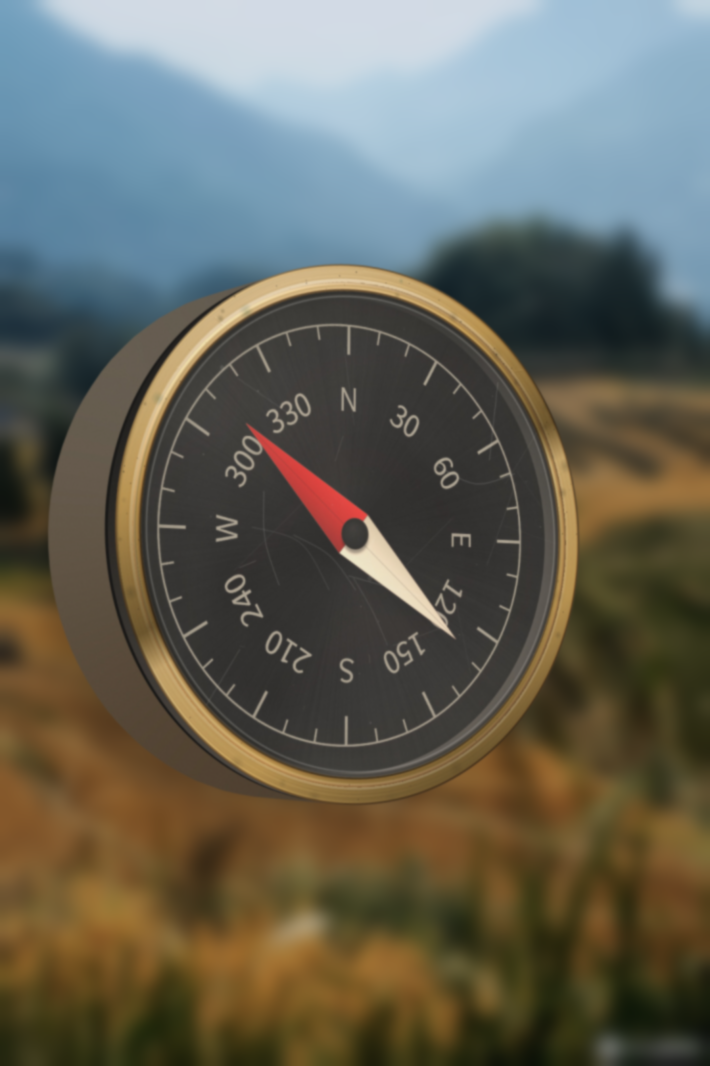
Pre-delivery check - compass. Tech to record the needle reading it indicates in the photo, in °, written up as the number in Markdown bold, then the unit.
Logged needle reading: **310** °
